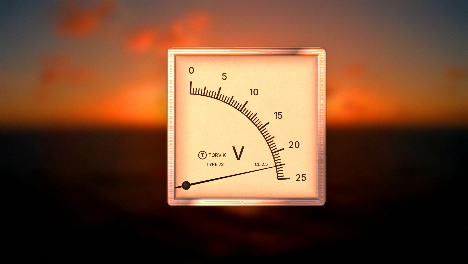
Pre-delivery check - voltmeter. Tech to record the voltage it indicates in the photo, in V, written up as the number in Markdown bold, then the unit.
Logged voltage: **22.5** V
